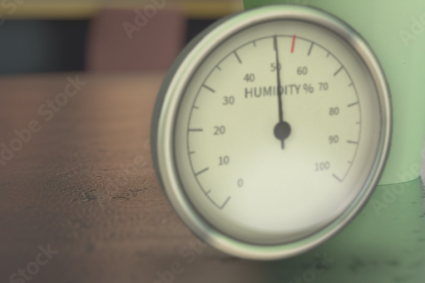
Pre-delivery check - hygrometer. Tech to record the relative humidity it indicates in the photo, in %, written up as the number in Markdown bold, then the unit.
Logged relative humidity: **50** %
